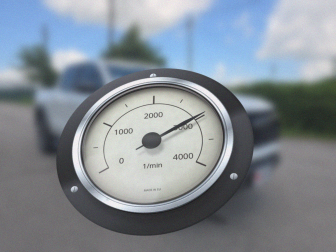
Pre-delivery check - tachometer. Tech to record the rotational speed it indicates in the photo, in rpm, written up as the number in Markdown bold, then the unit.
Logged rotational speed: **3000** rpm
